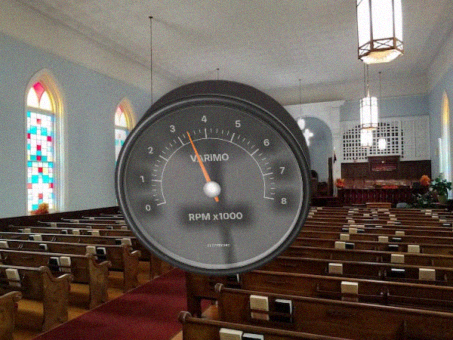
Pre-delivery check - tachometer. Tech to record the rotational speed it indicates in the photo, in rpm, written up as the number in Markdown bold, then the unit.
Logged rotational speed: **3400** rpm
